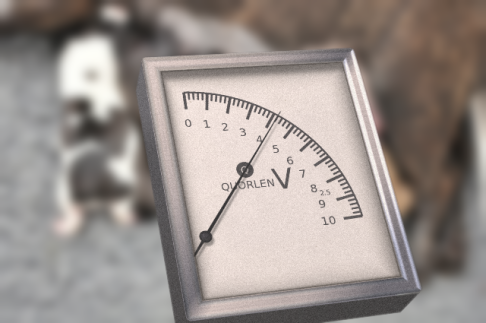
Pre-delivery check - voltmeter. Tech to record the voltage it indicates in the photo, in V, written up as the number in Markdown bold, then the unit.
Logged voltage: **4.2** V
